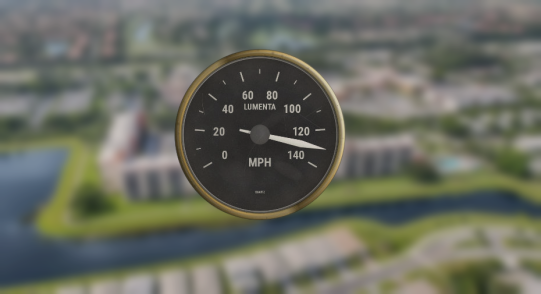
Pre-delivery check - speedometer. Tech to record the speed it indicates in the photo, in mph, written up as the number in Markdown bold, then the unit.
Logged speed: **130** mph
